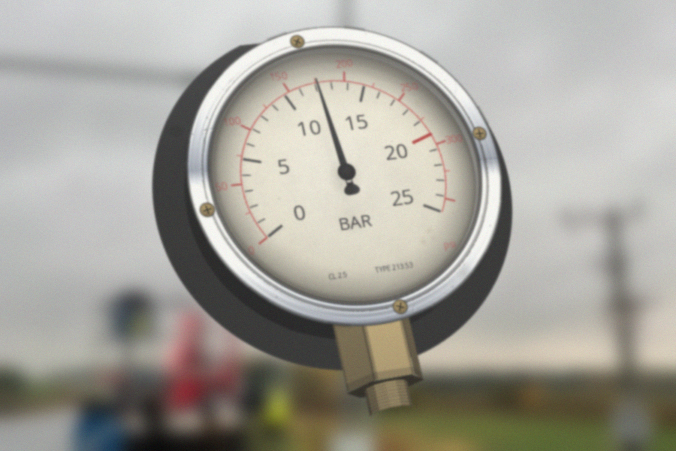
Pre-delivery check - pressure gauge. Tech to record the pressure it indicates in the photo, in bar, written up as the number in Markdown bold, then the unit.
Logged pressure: **12** bar
